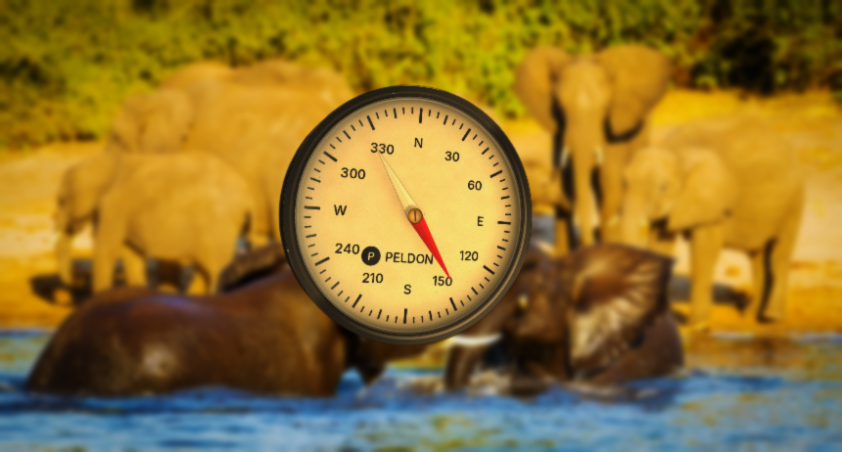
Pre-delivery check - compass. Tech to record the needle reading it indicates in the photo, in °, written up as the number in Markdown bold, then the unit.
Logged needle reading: **145** °
